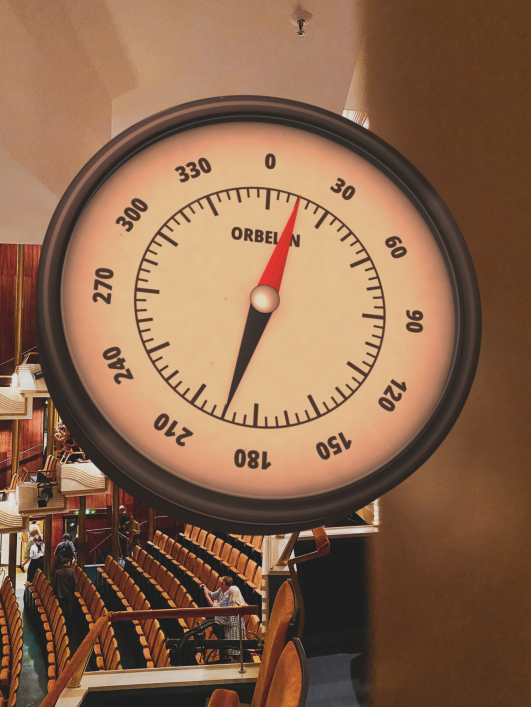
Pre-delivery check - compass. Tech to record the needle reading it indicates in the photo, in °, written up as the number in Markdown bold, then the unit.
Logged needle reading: **15** °
